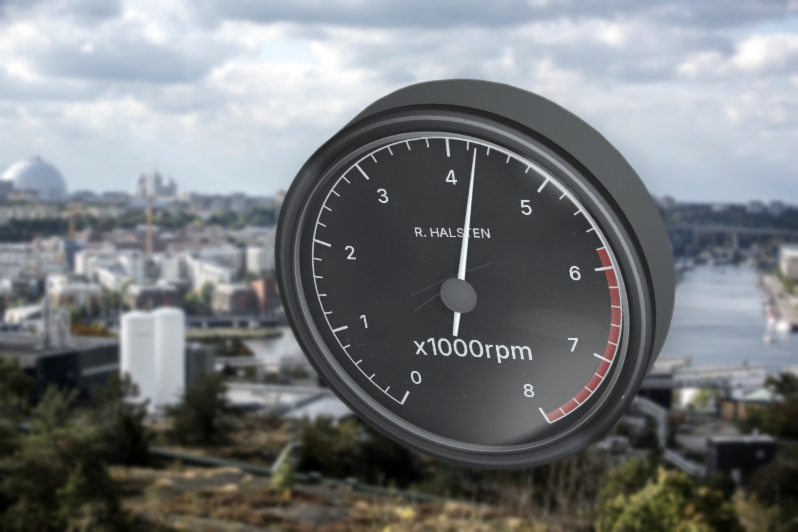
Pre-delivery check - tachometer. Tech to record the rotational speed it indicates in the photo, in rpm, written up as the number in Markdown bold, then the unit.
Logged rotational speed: **4300** rpm
